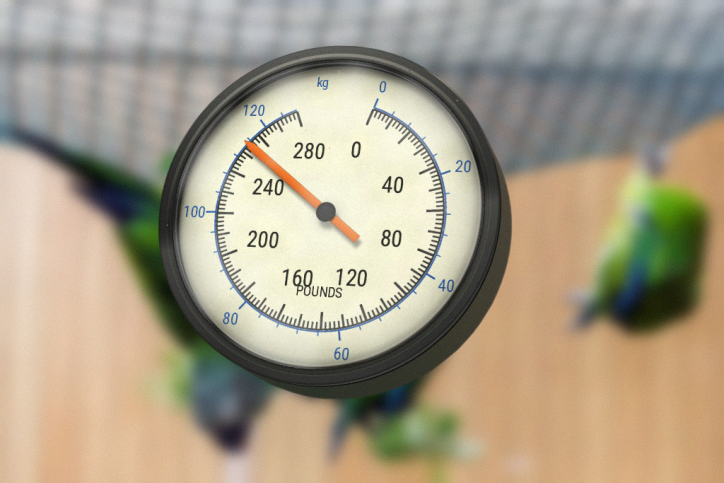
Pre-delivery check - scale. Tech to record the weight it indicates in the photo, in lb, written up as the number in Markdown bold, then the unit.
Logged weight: **254** lb
